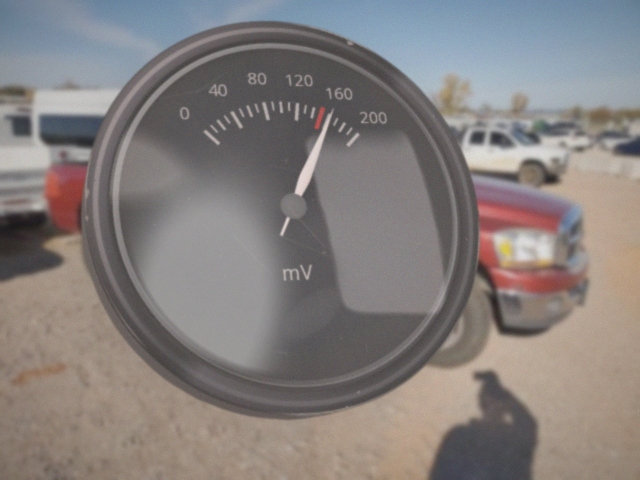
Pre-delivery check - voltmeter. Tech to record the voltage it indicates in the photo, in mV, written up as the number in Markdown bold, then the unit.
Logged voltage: **160** mV
